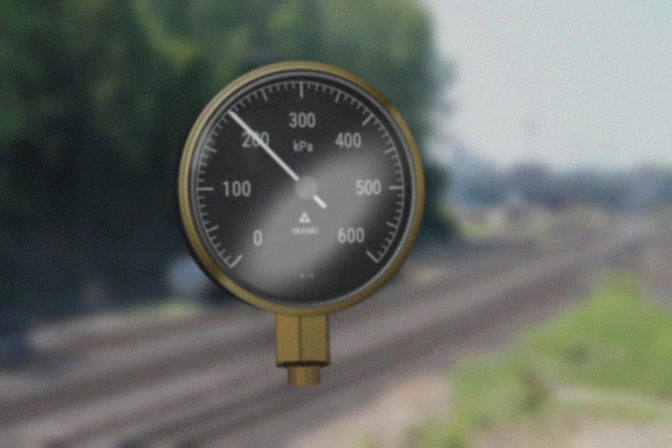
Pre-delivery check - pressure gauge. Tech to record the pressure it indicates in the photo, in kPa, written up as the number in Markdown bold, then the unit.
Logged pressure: **200** kPa
